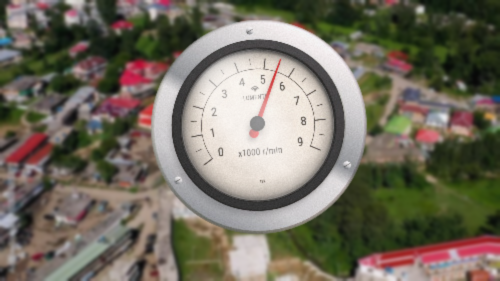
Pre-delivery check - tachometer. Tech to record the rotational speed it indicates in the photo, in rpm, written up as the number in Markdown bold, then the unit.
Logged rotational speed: **5500** rpm
